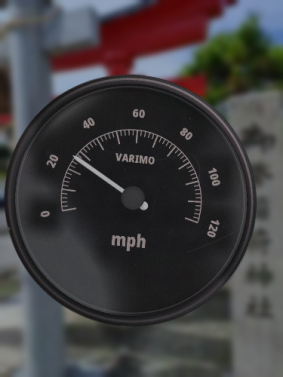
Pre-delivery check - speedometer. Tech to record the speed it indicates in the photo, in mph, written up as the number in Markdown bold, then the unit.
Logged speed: **26** mph
